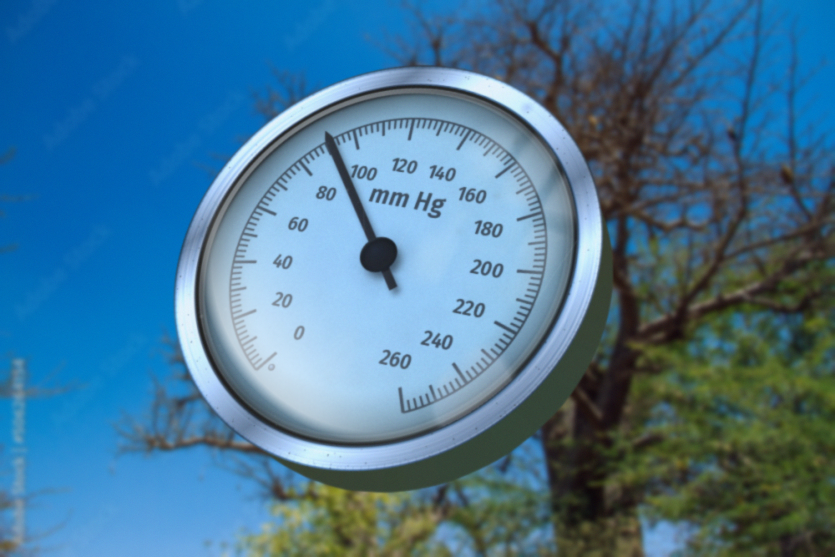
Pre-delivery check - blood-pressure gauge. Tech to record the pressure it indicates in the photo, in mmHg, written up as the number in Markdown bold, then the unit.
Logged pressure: **92** mmHg
